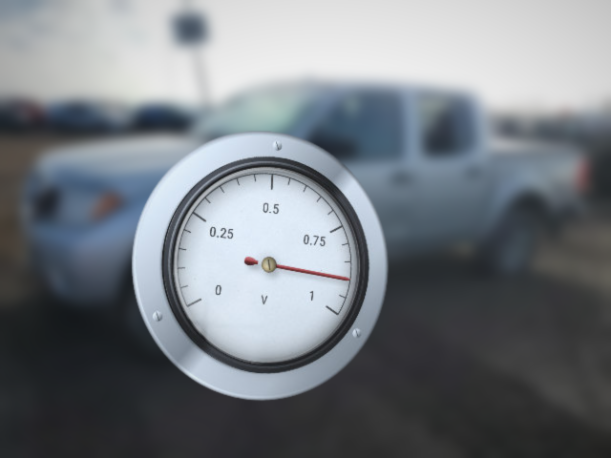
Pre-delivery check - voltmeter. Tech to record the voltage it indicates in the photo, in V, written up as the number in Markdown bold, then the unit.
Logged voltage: **0.9** V
